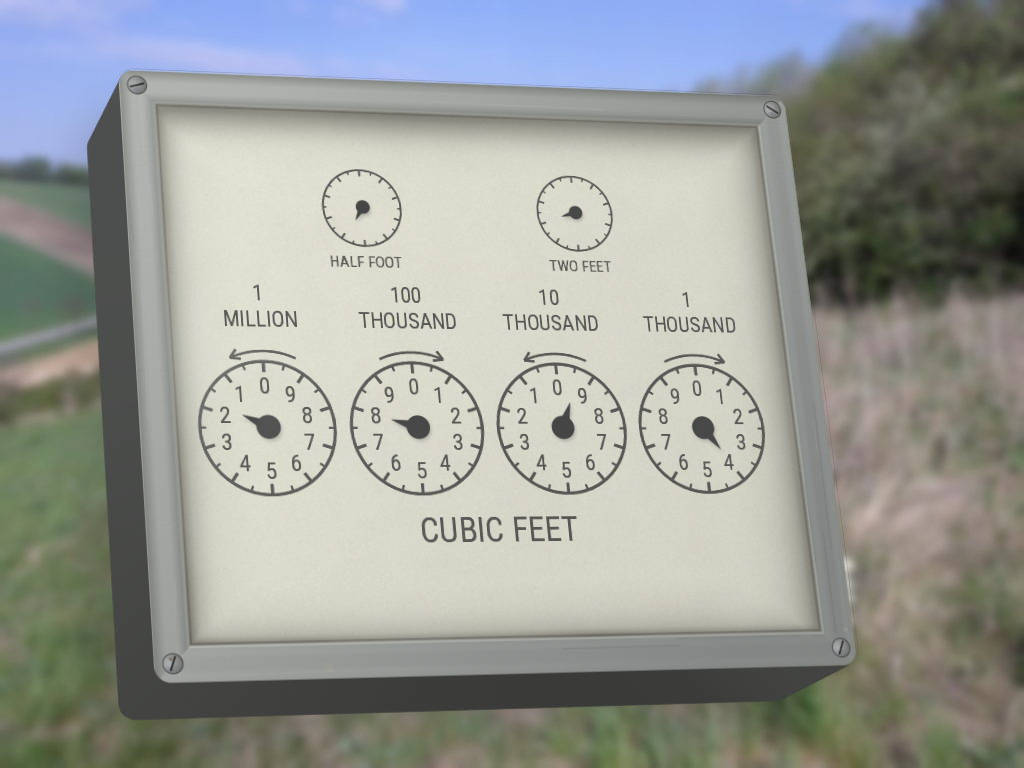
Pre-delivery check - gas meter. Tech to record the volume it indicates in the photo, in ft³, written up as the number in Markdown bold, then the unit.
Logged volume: **179400** ft³
